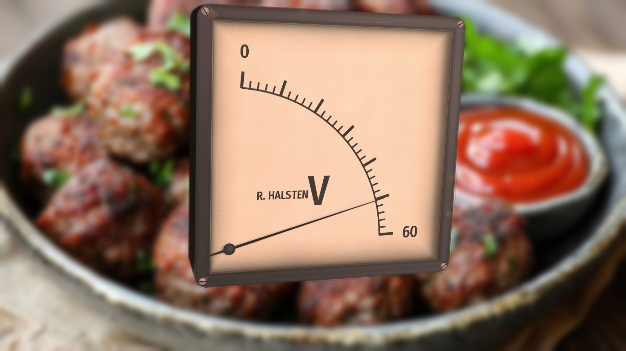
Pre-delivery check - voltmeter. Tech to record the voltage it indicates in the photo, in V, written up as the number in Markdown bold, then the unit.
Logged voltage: **50** V
